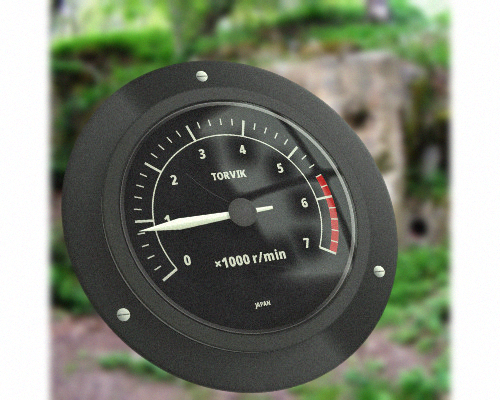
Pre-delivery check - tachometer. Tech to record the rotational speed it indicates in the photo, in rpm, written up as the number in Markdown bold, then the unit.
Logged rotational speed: **800** rpm
